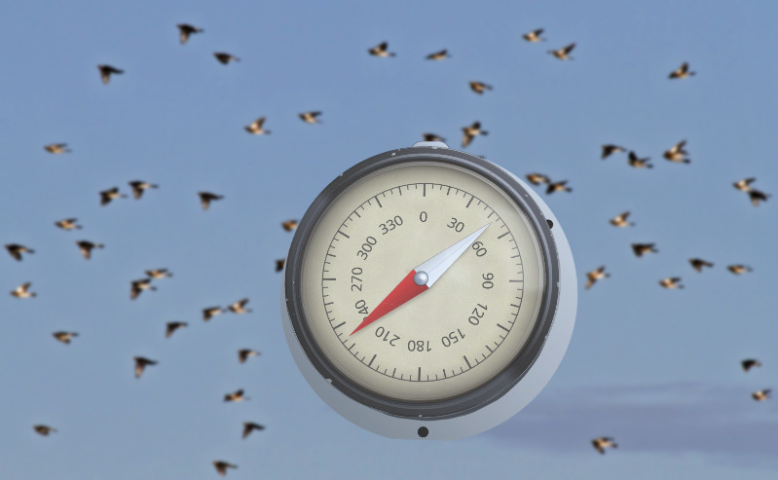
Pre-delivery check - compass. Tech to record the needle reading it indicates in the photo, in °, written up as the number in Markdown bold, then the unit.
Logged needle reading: **230** °
